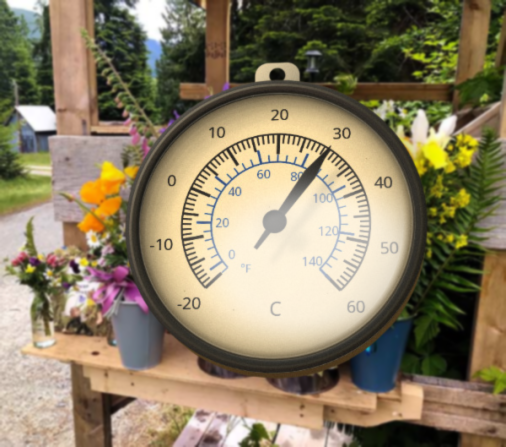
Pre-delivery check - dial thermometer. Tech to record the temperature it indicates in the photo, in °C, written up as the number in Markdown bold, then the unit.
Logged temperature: **30** °C
